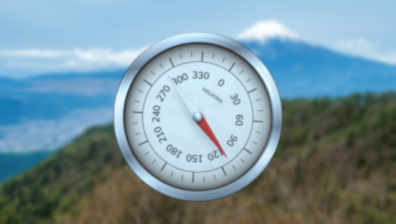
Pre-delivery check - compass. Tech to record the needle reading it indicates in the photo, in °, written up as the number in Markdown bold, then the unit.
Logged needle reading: **110** °
